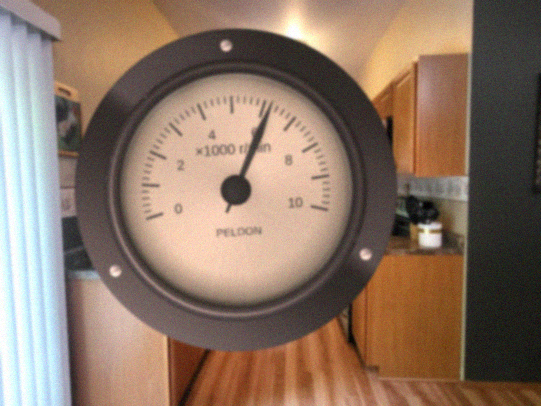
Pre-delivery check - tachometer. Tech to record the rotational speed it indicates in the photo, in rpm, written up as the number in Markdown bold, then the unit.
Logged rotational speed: **6200** rpm
